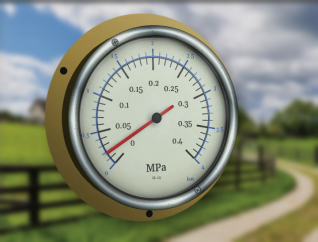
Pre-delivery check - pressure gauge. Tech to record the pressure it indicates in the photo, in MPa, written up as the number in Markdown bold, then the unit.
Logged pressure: **0.02** MPa
